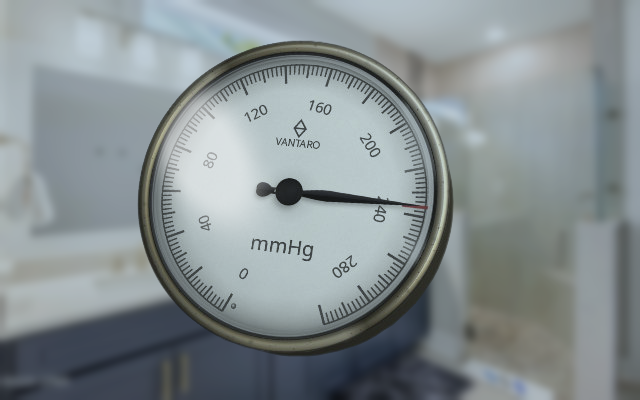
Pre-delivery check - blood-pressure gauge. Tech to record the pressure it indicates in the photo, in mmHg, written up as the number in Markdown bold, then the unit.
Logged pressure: **236** mmHg
